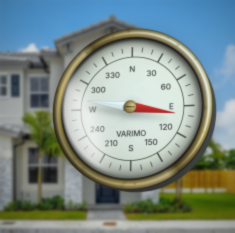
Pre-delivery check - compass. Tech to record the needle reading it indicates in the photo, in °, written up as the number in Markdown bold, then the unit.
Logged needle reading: **100** °
